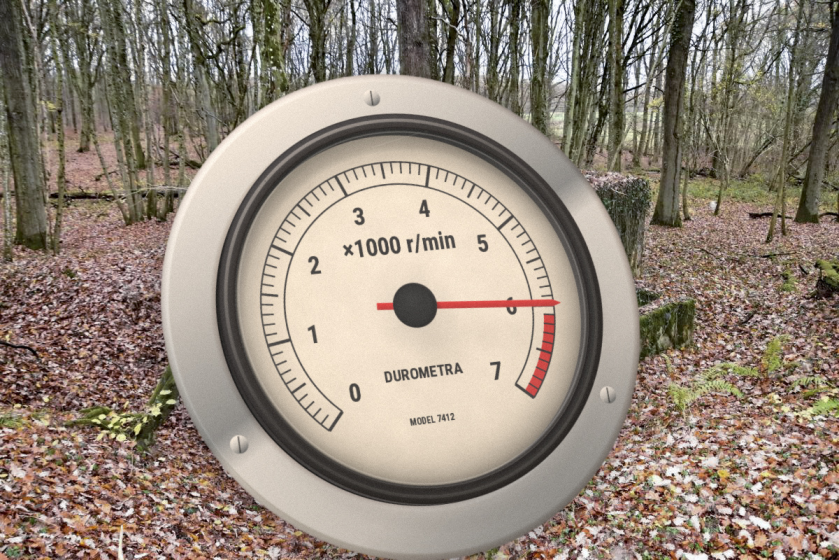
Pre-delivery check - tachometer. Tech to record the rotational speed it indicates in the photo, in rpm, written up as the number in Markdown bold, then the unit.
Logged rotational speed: **6000** rpm
